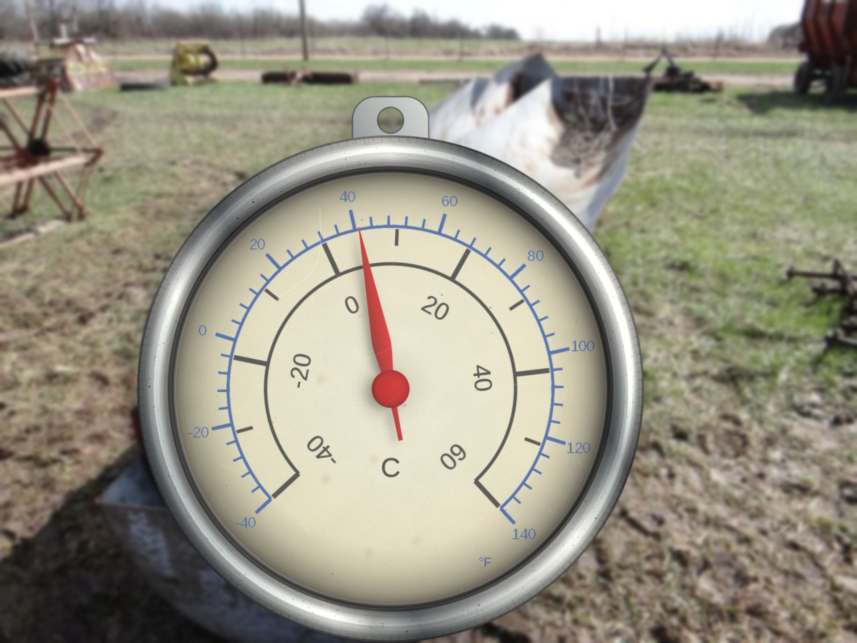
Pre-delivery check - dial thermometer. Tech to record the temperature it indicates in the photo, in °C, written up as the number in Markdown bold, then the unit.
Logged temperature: **5** °C
